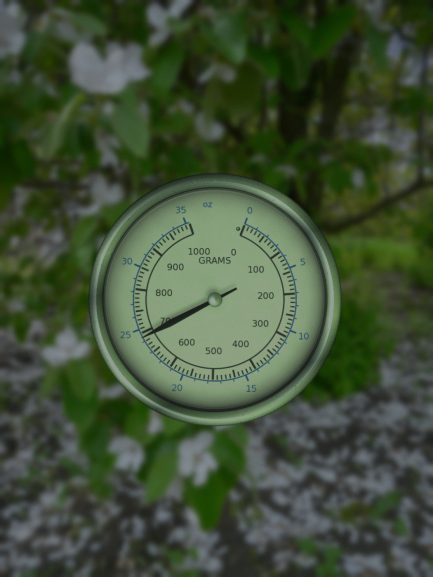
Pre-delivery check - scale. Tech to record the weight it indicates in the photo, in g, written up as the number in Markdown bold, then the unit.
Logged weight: **690** g
